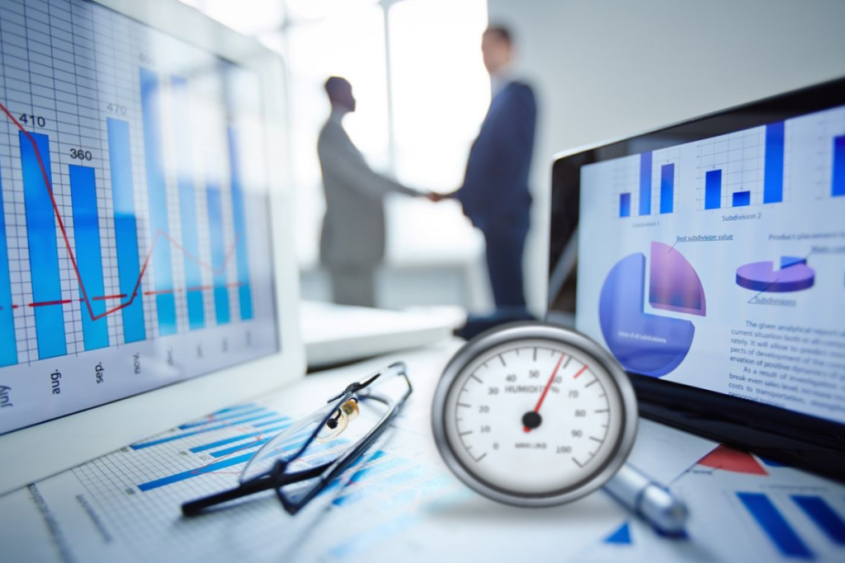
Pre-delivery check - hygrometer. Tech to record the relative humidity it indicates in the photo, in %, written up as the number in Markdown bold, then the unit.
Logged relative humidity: **57.5** %
